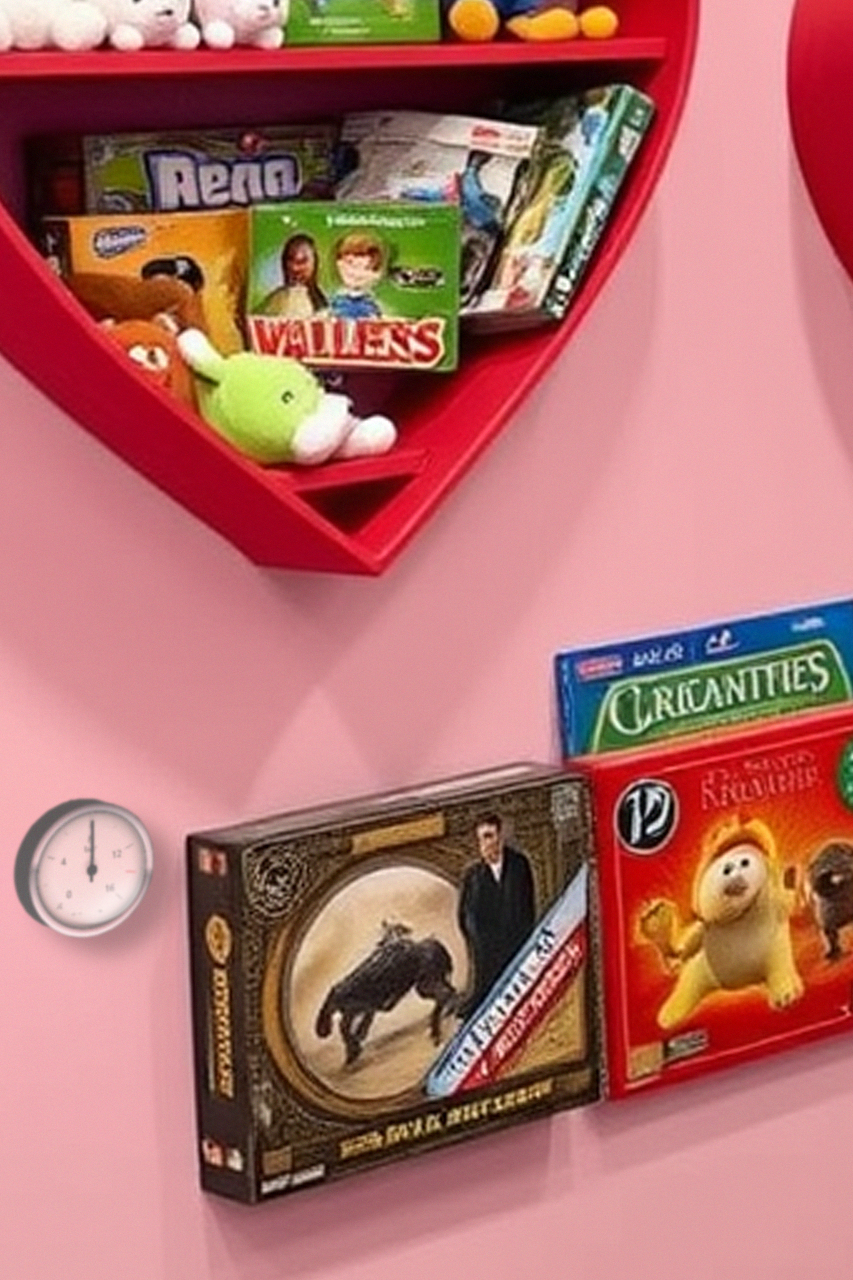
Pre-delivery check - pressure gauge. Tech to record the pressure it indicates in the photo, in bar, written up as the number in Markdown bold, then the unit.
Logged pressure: **8** bar
